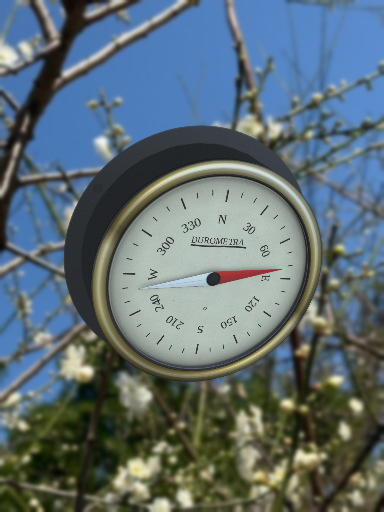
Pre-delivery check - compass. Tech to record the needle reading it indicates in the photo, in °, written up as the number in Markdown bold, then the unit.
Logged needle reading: **80** °
